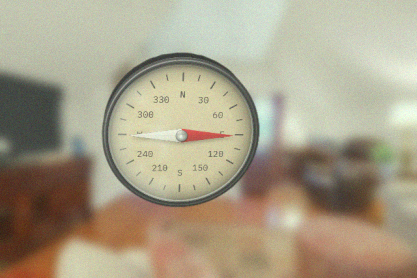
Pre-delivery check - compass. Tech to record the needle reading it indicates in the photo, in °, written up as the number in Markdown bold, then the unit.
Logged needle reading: **90** °
